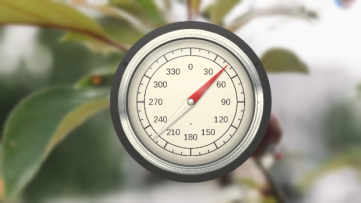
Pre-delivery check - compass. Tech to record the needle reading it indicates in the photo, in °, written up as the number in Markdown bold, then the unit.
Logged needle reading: **45** °
